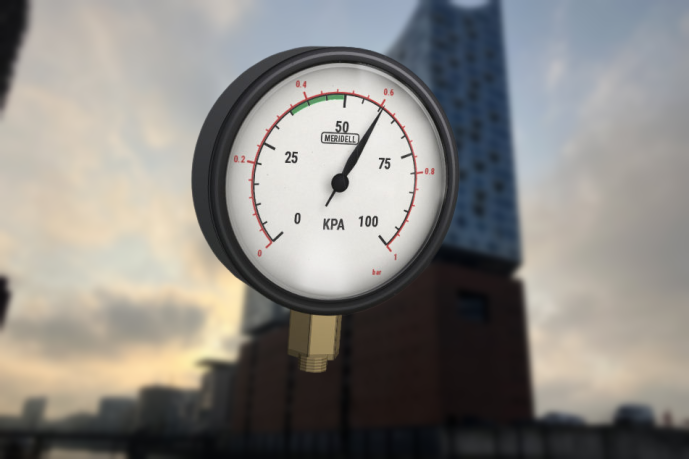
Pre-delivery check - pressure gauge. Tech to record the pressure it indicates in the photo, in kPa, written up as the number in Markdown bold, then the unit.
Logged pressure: **60** kPa
